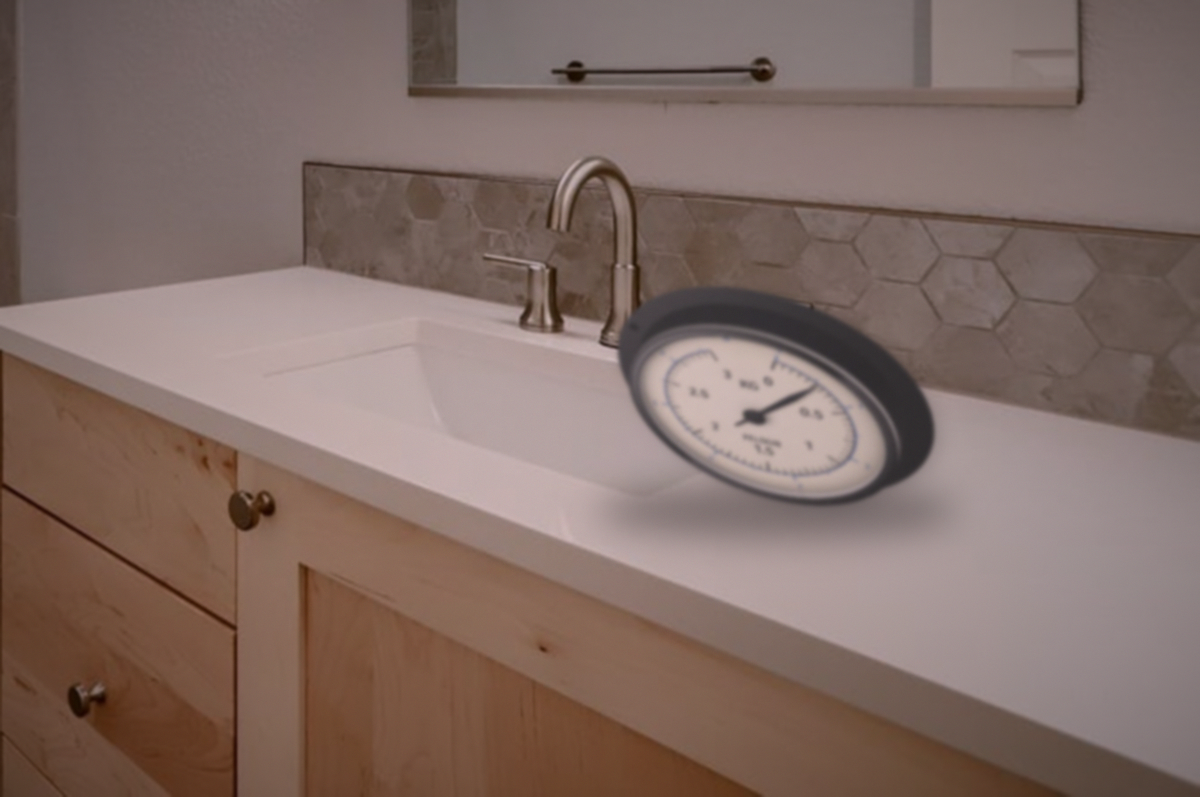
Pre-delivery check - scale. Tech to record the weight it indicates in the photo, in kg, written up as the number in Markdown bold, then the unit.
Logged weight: **0.25** kg
